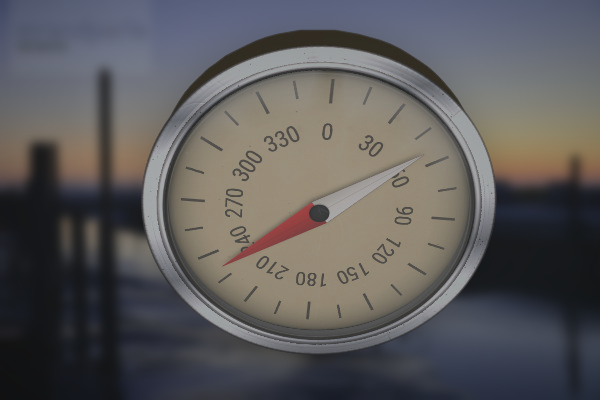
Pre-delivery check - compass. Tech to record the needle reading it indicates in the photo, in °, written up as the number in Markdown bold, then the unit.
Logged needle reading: **232.5** °
